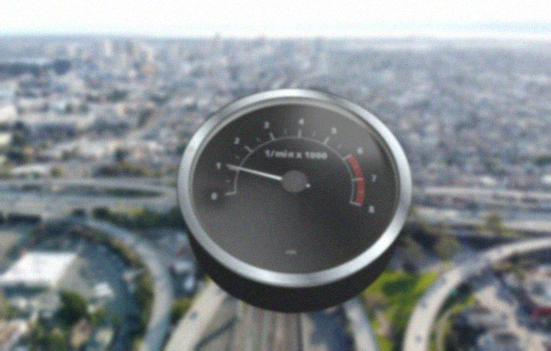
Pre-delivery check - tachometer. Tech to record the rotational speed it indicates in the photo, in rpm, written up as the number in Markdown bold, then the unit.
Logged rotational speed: **1000** rpm
